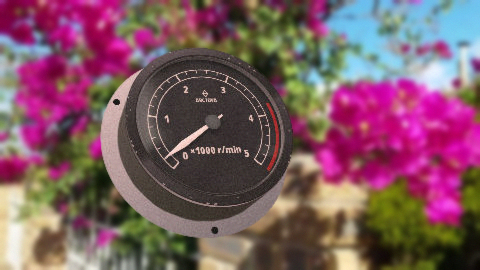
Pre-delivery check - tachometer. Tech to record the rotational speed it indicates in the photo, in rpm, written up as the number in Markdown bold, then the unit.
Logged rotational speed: **200** rpm
